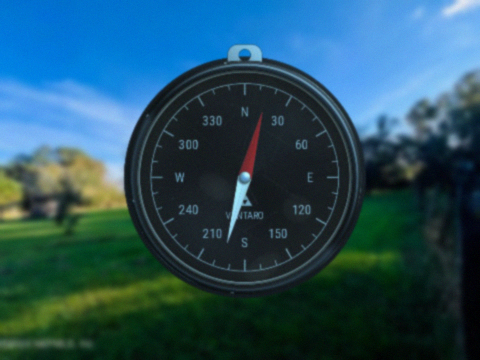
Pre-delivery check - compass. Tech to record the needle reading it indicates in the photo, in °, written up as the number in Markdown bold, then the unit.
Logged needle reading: **15** °
